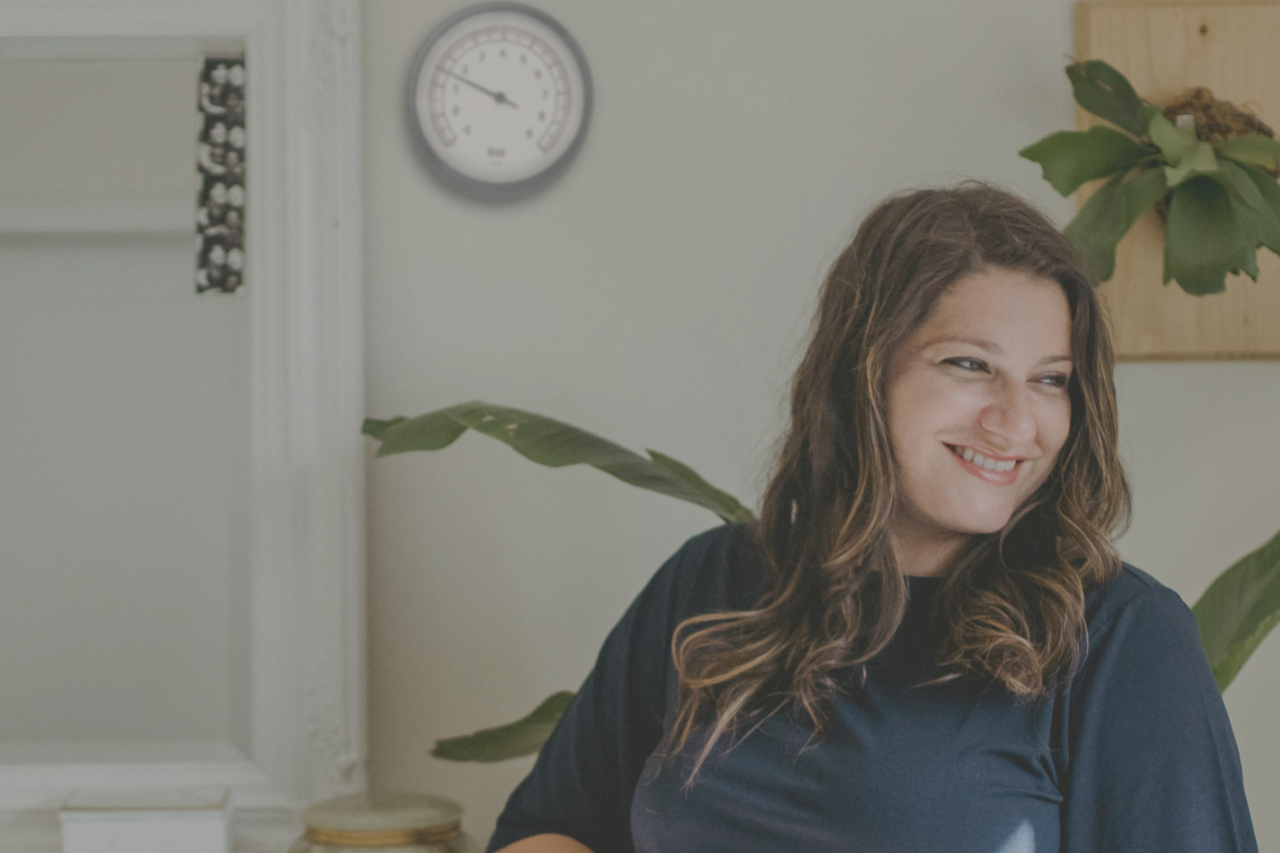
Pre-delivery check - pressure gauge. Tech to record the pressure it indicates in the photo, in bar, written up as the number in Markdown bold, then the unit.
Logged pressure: **1.5** bar
